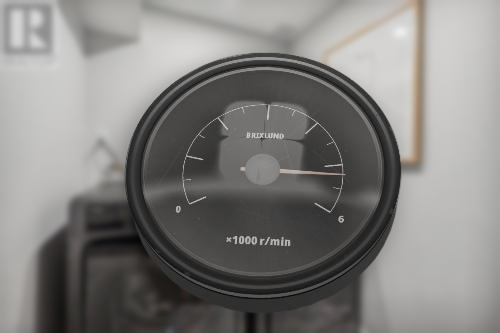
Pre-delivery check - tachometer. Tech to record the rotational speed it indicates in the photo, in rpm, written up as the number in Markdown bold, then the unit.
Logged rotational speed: **5250** rpm
